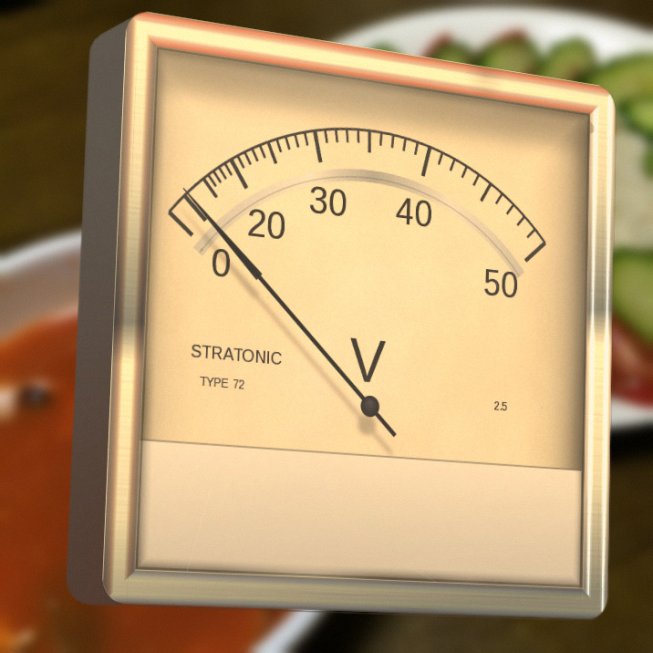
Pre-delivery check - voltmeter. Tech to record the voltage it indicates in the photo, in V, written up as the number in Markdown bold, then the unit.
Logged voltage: **10** V
